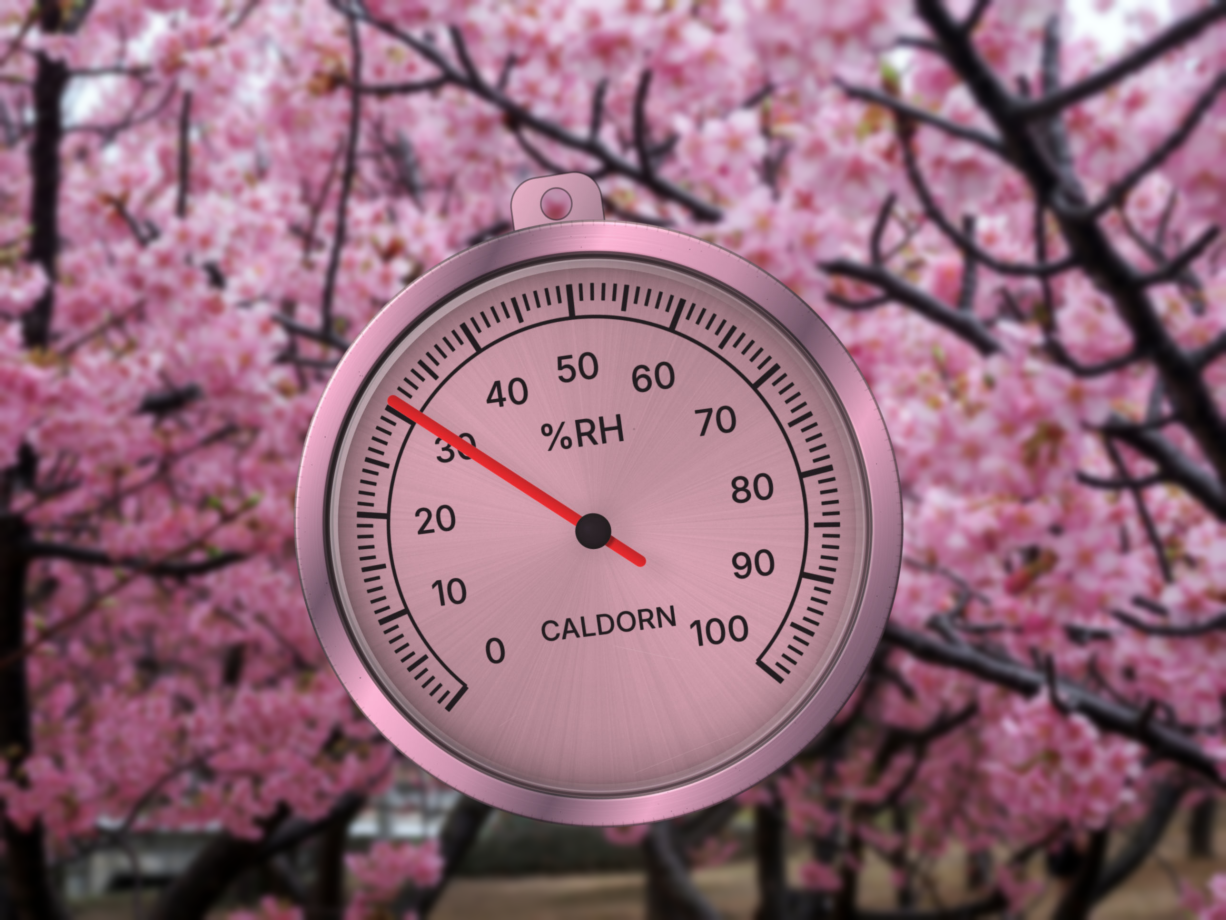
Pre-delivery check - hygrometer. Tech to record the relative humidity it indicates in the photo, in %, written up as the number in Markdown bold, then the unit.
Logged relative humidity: **31** %
